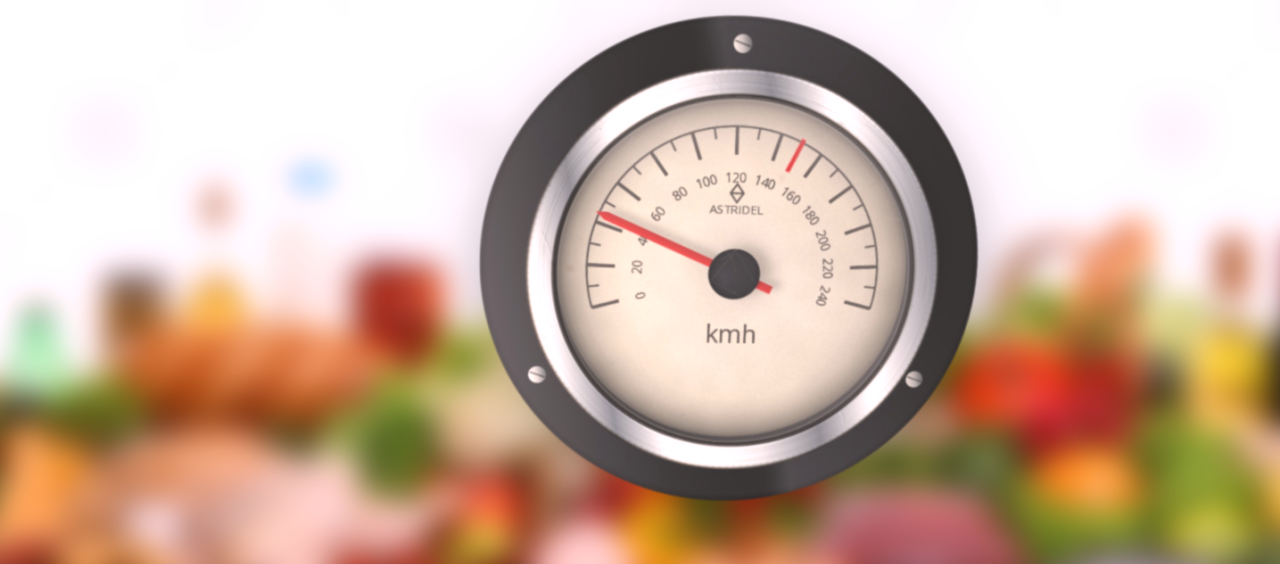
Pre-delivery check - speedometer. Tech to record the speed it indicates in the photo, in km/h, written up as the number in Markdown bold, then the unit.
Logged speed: **45** km/h
